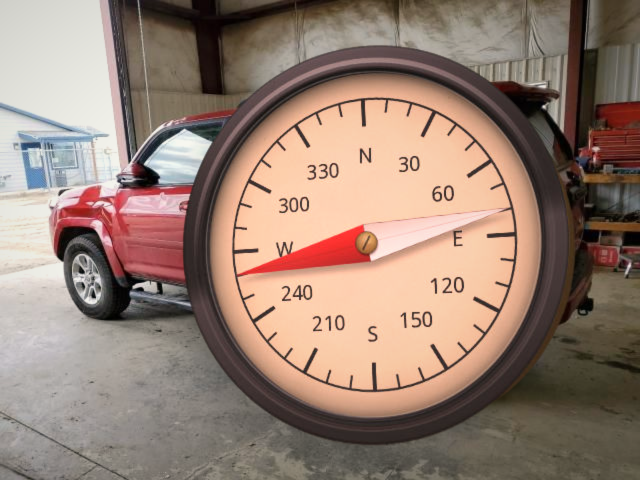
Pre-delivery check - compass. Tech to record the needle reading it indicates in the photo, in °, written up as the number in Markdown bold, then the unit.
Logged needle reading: **260** °
